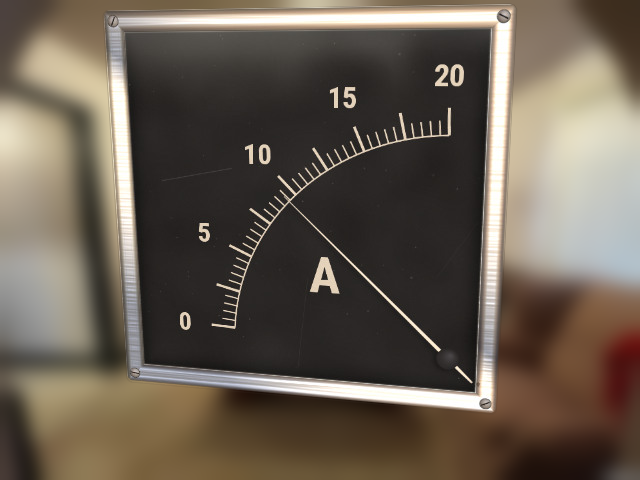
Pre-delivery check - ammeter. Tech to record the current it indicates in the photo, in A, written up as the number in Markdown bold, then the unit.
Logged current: **9.5** A
